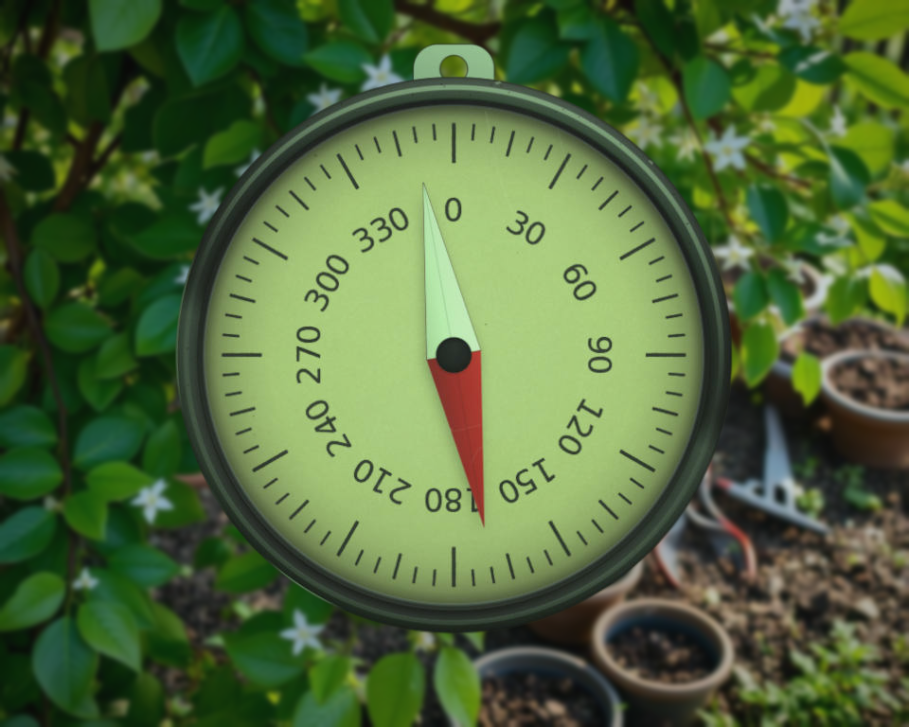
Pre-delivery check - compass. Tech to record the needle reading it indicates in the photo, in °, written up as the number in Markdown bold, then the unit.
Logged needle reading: **170** °
